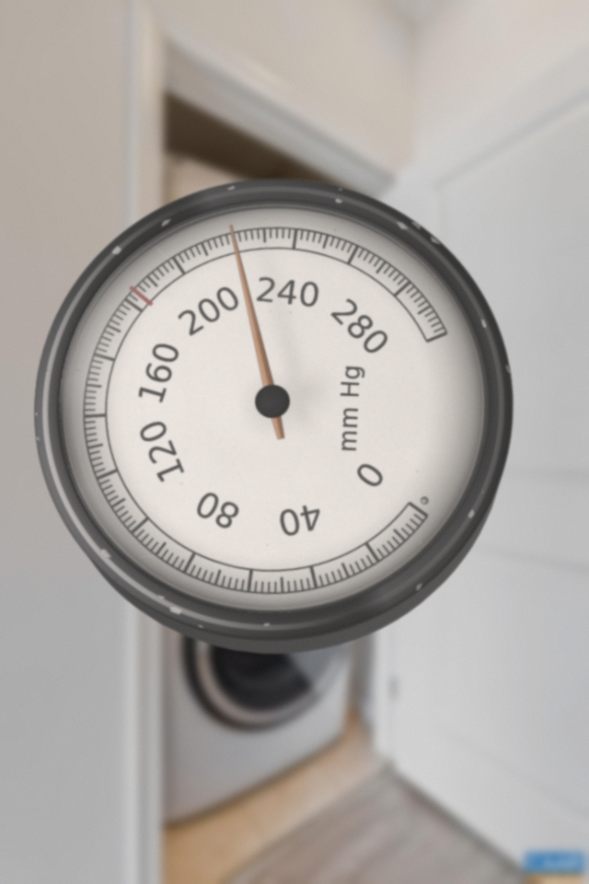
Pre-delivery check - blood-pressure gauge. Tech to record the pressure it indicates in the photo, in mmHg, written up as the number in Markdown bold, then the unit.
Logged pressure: **220** mmHg
